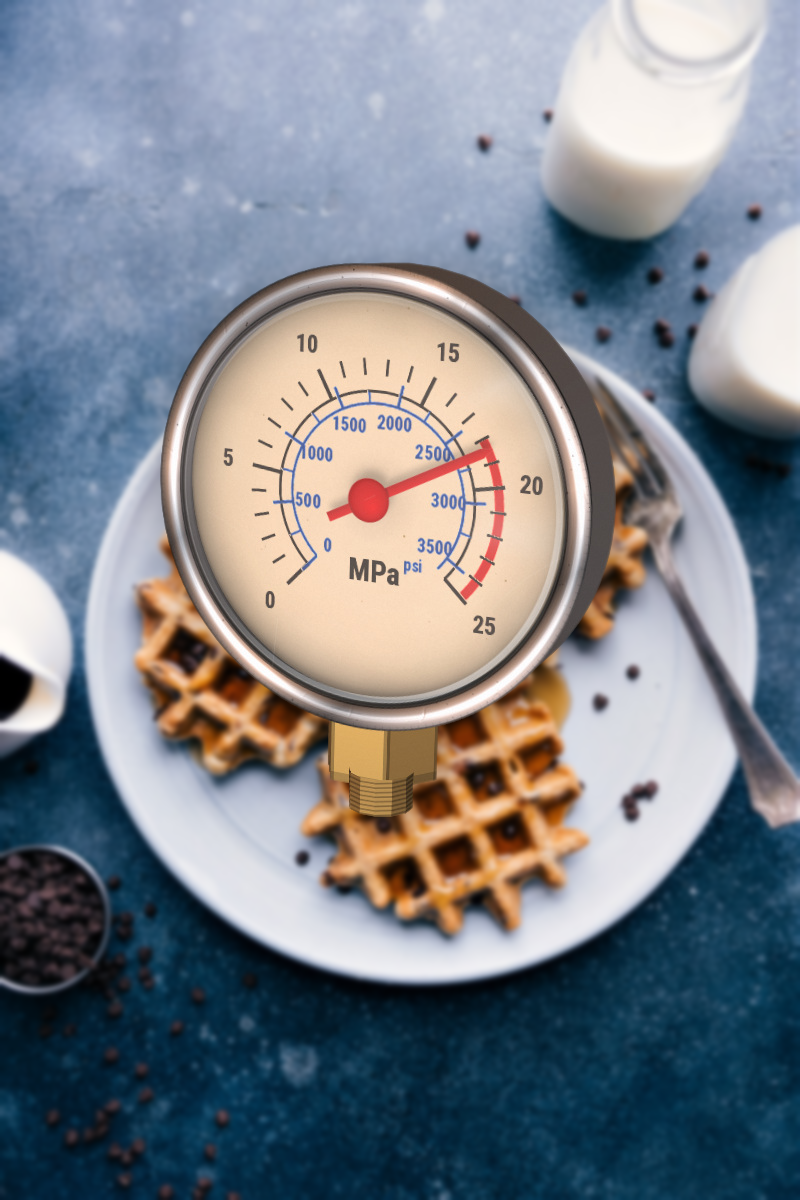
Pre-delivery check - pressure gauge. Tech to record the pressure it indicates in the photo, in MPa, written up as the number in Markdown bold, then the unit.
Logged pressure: **18.5** MPa
